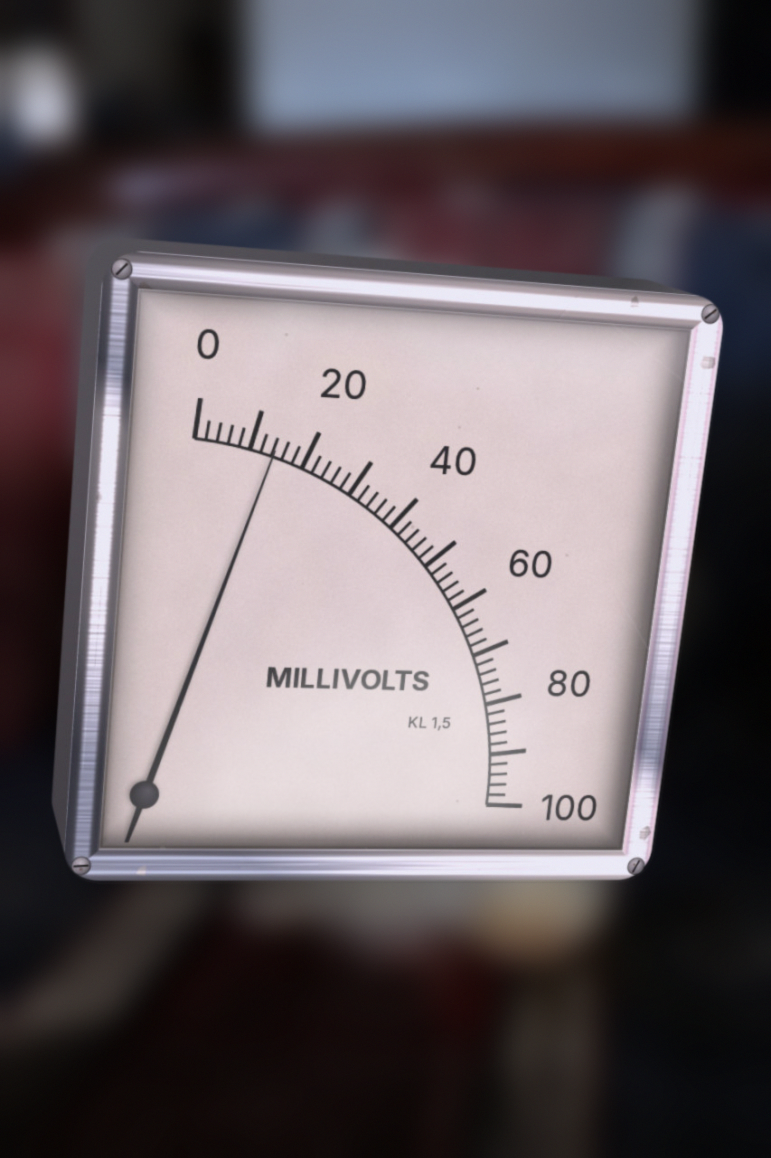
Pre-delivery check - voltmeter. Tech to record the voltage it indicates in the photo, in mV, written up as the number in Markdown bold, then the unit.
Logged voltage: **14** mV
